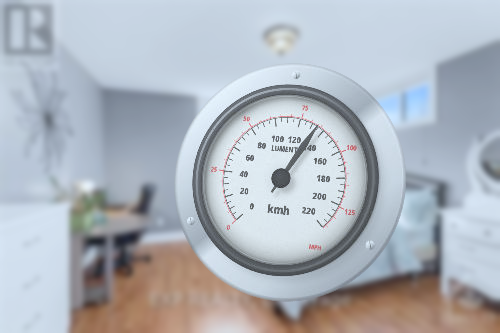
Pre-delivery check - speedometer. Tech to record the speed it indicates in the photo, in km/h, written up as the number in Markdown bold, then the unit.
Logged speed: **135** km/h
